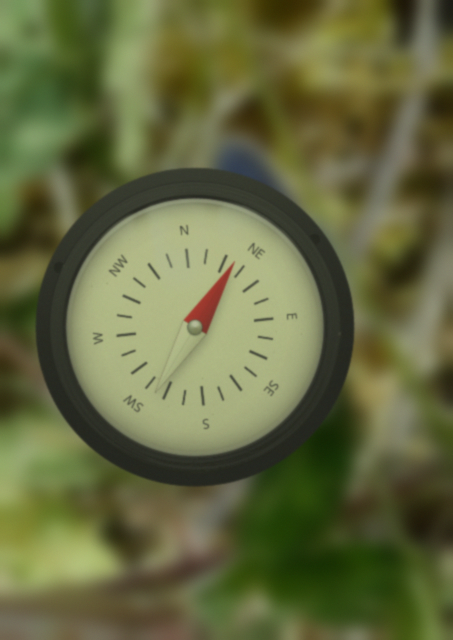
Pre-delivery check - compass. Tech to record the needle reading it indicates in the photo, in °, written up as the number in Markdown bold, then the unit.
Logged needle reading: **37.5** °
